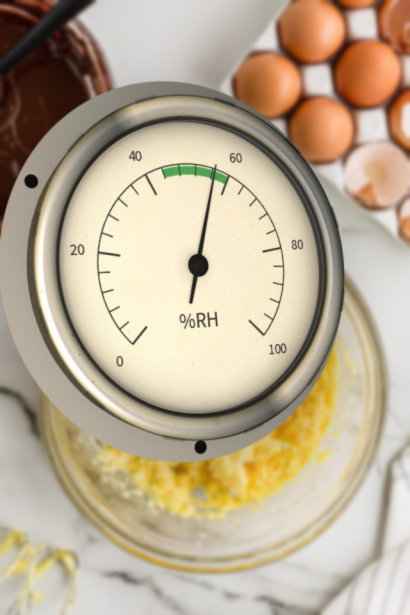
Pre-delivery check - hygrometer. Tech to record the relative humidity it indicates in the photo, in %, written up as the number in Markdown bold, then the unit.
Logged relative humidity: **56** %
